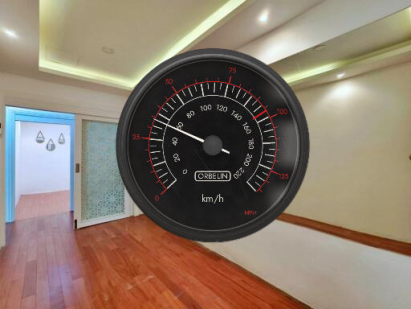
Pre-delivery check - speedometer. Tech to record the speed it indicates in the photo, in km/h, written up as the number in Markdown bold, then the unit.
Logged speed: **55** km/h
